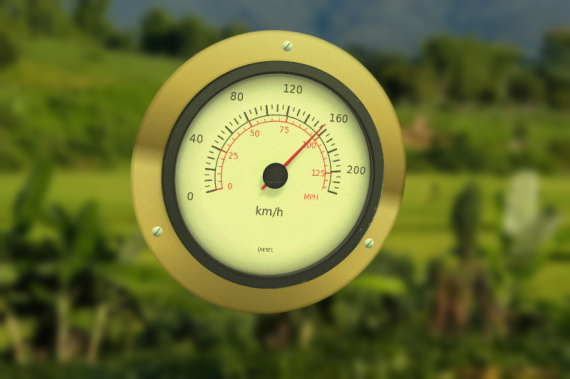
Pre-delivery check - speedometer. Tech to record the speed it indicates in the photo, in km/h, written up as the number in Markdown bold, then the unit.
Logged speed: **155** km/h
